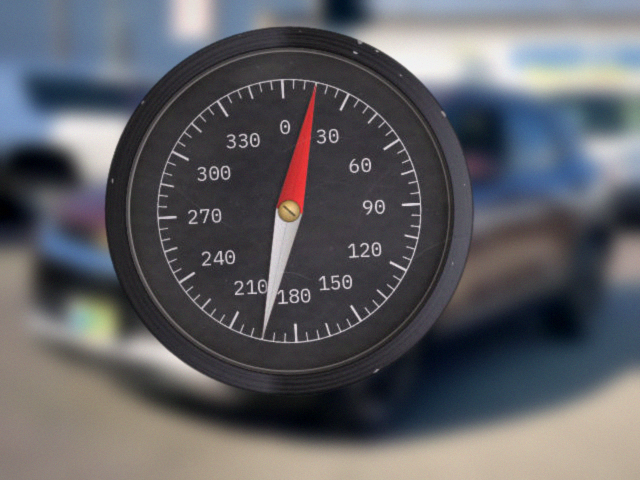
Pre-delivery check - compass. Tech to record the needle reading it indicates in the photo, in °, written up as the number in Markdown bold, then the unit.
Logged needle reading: **15** °
